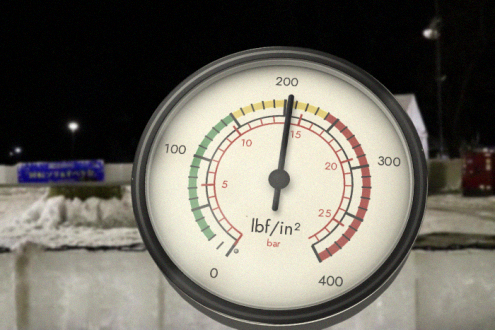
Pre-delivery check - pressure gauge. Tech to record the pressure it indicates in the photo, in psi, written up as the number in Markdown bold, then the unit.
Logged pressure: **205** psi
